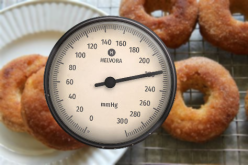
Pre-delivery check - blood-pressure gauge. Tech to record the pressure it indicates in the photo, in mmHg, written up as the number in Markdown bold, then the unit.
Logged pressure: **220** mmHg
